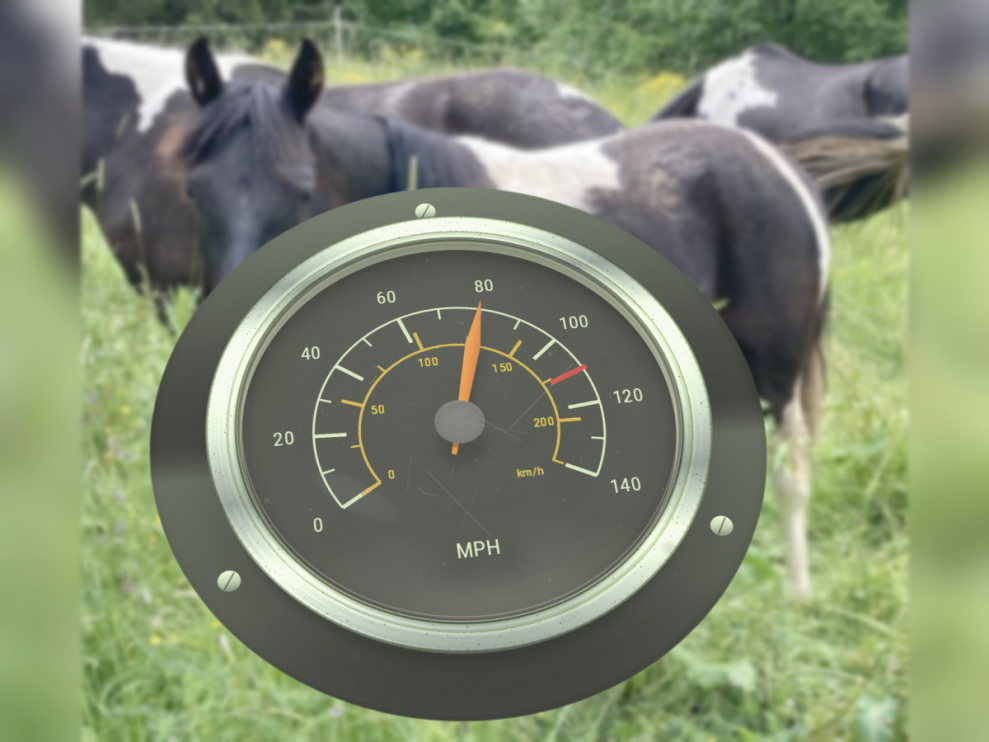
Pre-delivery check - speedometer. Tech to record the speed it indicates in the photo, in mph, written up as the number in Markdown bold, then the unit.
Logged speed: **80** mph
